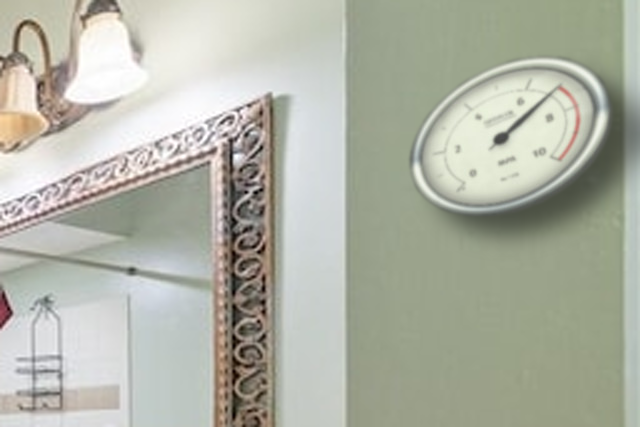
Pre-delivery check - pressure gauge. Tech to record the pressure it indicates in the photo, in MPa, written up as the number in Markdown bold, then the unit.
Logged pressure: **7** MPa
